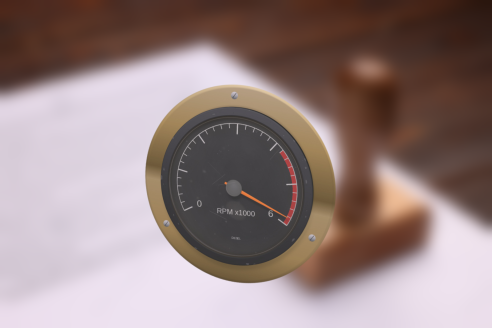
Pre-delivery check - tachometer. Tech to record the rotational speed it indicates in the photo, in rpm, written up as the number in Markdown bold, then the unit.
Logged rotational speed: **5800** rpm
